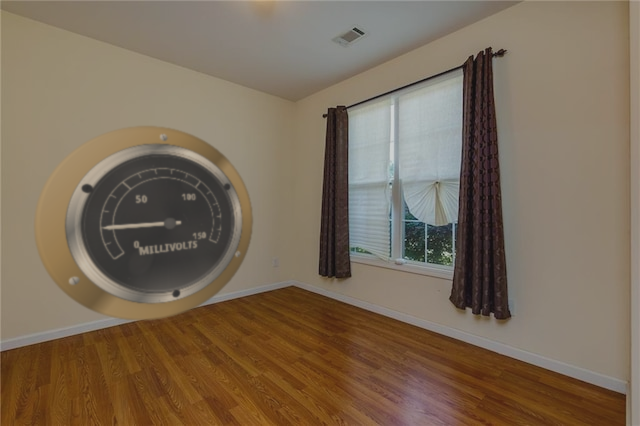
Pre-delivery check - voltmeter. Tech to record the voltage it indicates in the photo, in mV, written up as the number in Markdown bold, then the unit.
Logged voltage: **20** mV
